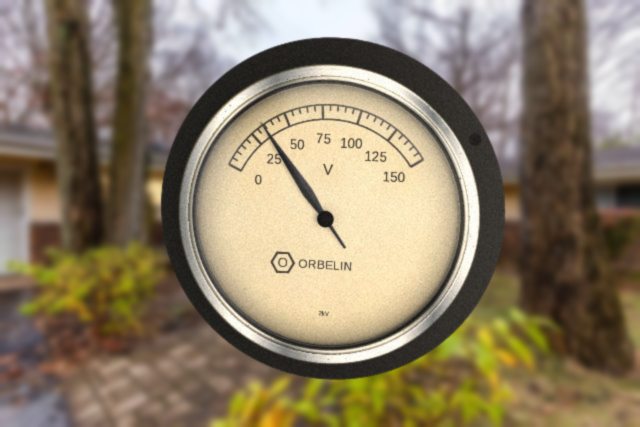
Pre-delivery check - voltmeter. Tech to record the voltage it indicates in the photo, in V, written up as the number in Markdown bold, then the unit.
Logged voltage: **35** V
